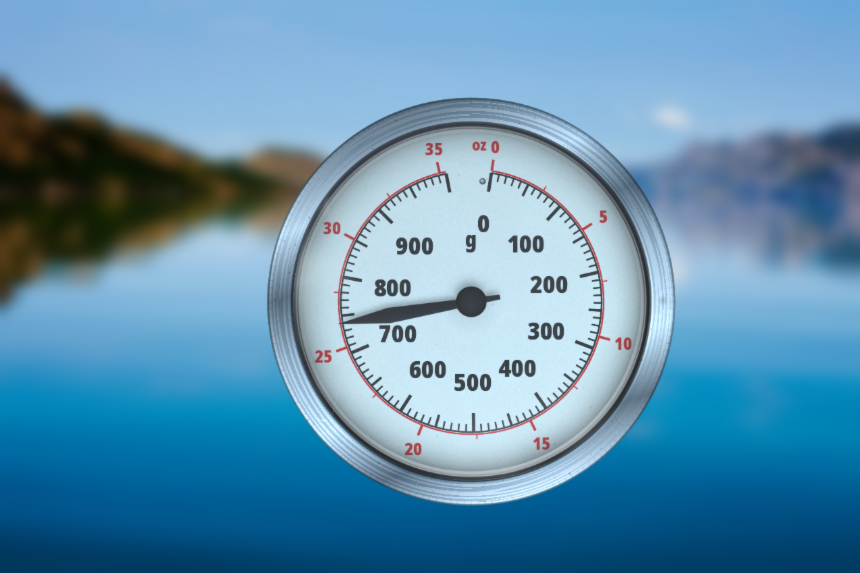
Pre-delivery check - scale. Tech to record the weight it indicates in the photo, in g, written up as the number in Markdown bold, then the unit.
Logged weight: **740** g
